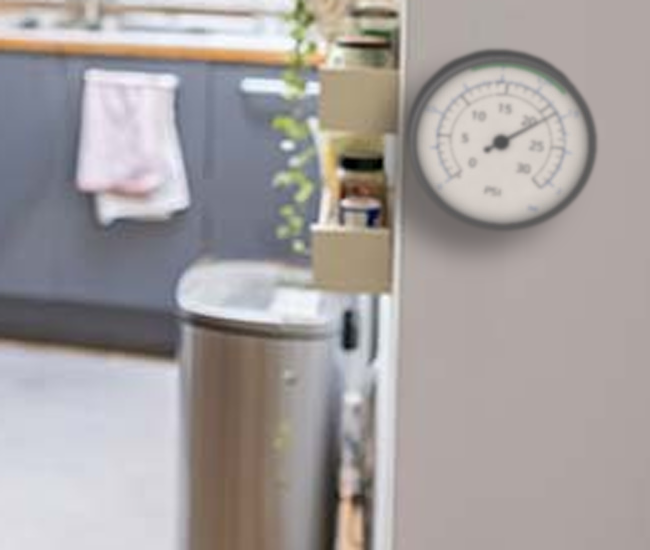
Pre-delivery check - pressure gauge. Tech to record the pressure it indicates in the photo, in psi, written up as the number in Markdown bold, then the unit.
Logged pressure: **21** psi
